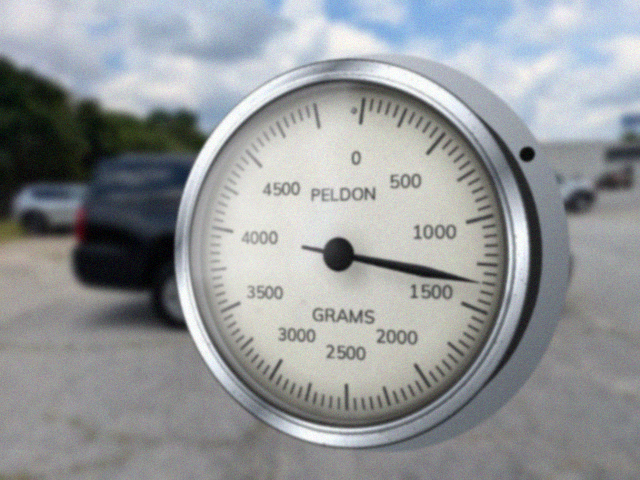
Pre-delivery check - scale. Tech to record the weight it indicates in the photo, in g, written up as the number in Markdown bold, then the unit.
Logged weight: **1350** g
